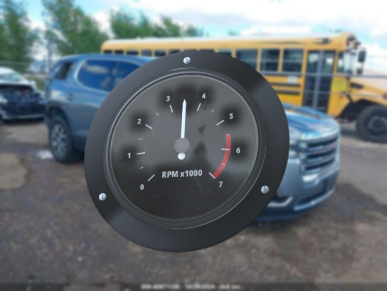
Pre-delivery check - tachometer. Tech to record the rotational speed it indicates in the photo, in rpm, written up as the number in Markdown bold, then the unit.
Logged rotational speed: **3500** rpm
